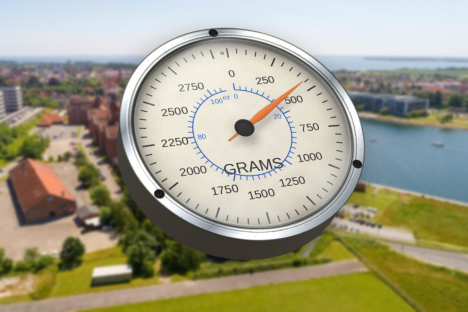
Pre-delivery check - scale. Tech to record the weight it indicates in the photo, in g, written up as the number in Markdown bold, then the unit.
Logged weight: **450** g
